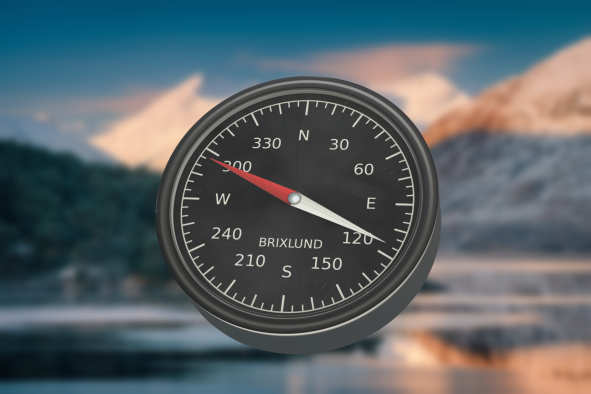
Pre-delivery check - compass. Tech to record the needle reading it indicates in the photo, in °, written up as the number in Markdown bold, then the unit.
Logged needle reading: **295** °
